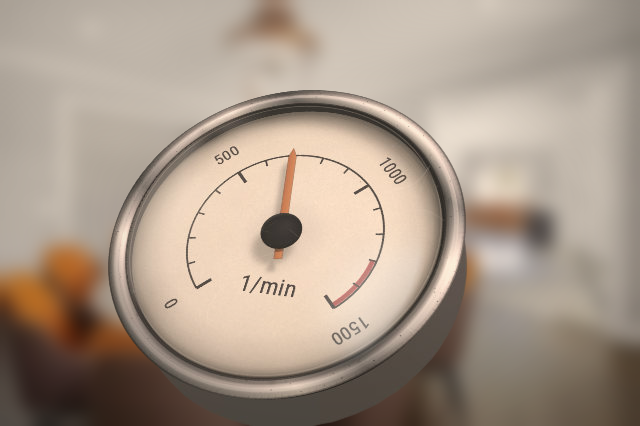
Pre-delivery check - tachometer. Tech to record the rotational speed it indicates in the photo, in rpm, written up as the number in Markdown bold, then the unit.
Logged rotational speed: **700** rpm
